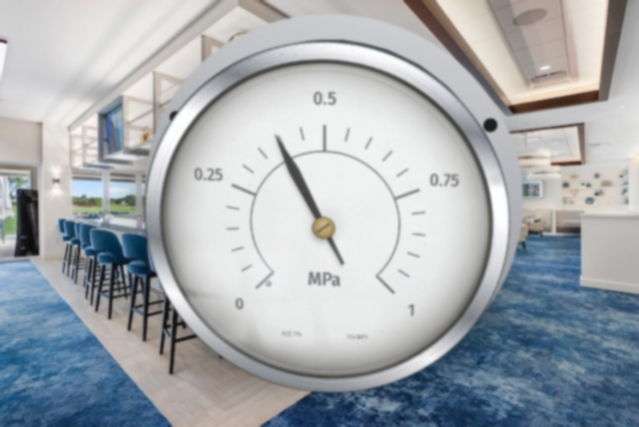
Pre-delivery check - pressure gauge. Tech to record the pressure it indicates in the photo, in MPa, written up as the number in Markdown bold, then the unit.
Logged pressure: **0.4** MPa
